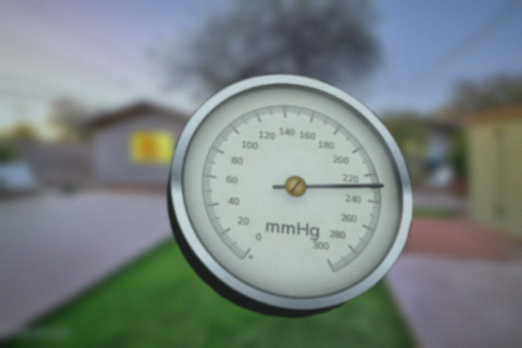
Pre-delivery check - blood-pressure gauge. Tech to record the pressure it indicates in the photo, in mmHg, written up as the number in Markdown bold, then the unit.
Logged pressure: **230** mmHg
